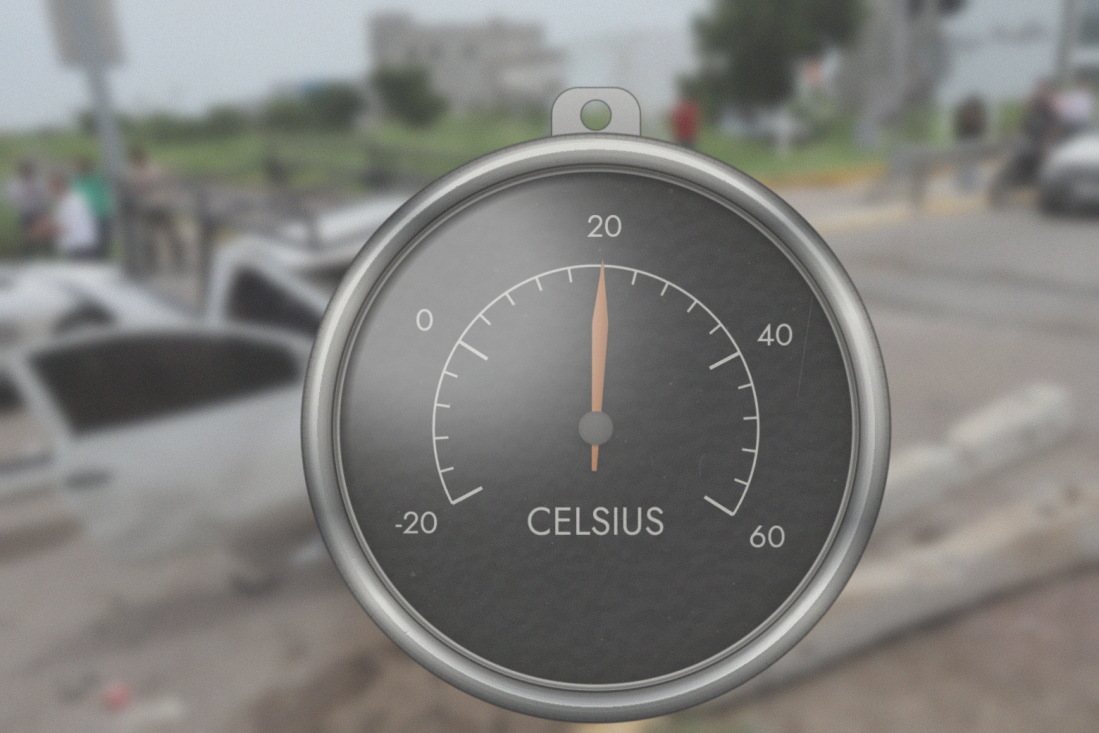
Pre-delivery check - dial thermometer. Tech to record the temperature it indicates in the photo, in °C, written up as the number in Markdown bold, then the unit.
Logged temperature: **20** °C
